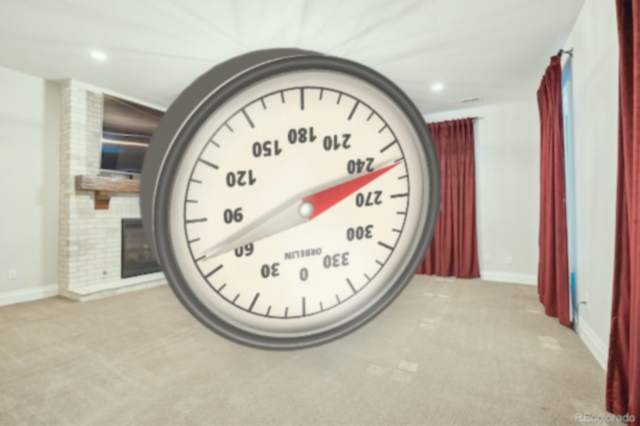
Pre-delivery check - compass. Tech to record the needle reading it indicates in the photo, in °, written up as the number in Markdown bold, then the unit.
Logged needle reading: **250** °
